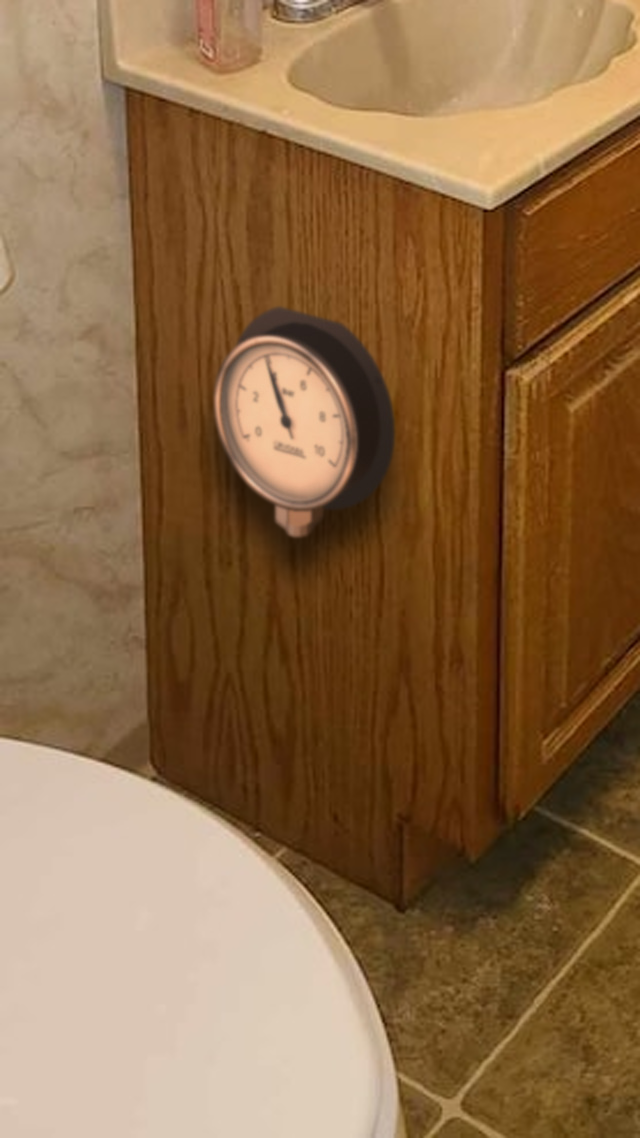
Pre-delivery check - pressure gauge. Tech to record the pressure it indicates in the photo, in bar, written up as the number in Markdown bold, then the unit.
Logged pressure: **4** bar
